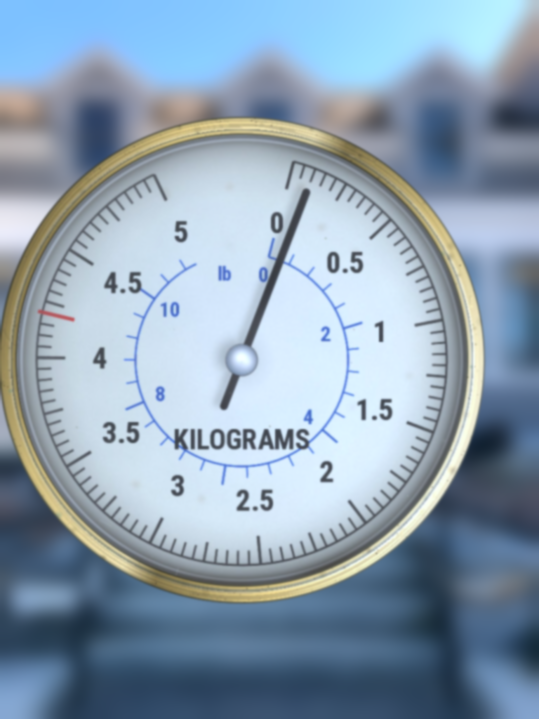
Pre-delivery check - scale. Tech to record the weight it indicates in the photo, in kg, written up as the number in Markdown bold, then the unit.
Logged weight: **0.1** kg
